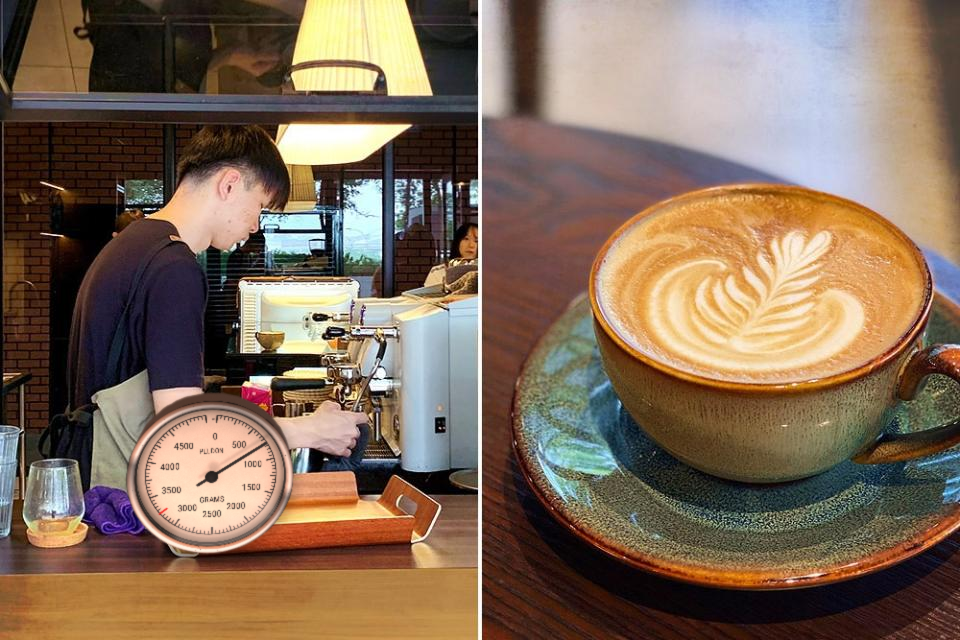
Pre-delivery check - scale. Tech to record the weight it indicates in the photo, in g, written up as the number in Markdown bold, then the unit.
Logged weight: **750** g
